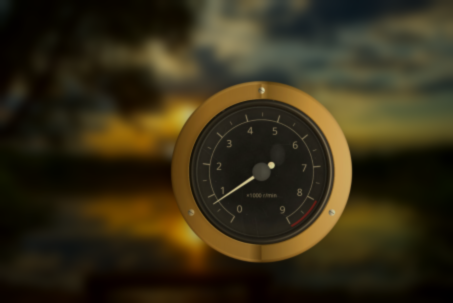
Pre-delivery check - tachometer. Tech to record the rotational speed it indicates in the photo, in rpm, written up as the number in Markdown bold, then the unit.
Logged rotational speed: **750** rpm
